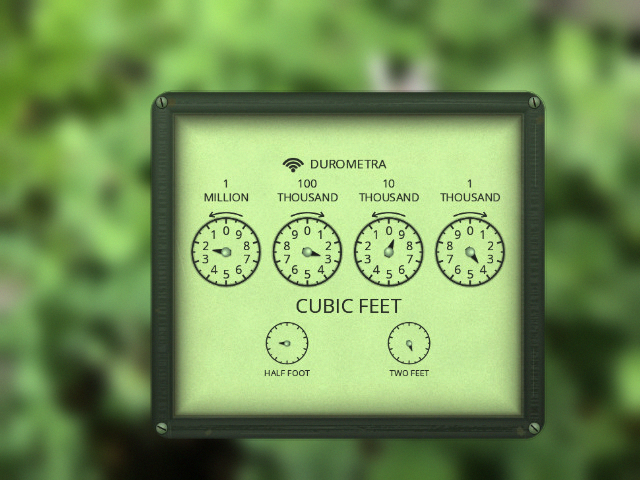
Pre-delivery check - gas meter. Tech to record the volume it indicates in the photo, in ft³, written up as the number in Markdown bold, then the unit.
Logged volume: **229400** ft³
